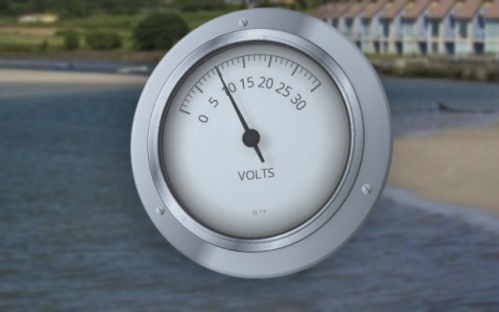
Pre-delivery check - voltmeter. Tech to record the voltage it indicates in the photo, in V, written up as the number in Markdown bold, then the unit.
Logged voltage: **10** V
